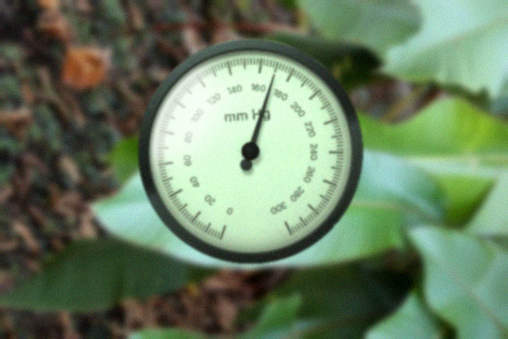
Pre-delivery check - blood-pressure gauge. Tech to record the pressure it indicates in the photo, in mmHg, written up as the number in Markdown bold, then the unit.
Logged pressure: **170** mmHg
